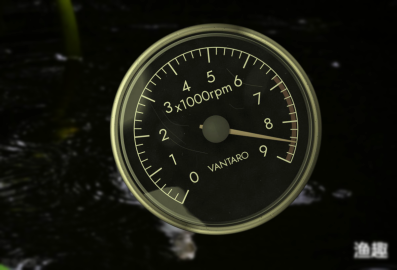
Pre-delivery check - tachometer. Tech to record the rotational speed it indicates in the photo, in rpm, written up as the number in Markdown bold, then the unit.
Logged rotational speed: **8500** rpm
